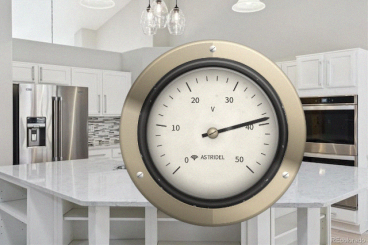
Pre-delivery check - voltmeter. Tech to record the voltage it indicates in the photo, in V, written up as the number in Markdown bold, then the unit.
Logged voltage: **39** V
